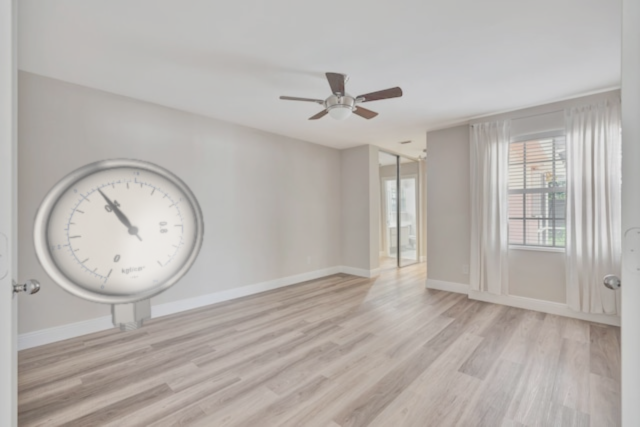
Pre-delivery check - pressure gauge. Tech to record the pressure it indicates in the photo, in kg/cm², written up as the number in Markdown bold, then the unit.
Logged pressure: **0.4** kg/cm²
